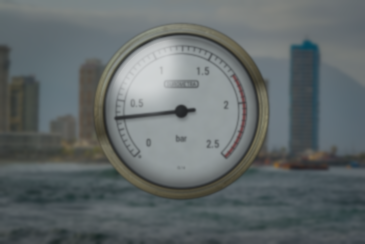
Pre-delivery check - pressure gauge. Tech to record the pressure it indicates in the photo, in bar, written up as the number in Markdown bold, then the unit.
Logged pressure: **0.35** bar
